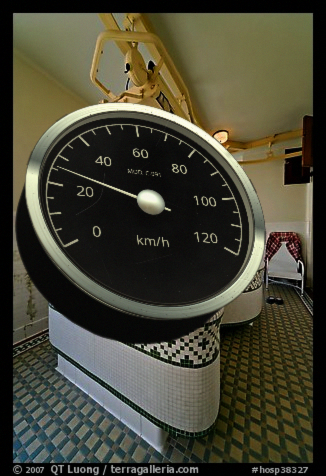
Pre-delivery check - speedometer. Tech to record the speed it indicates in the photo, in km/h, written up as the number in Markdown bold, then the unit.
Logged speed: **25** km/h
